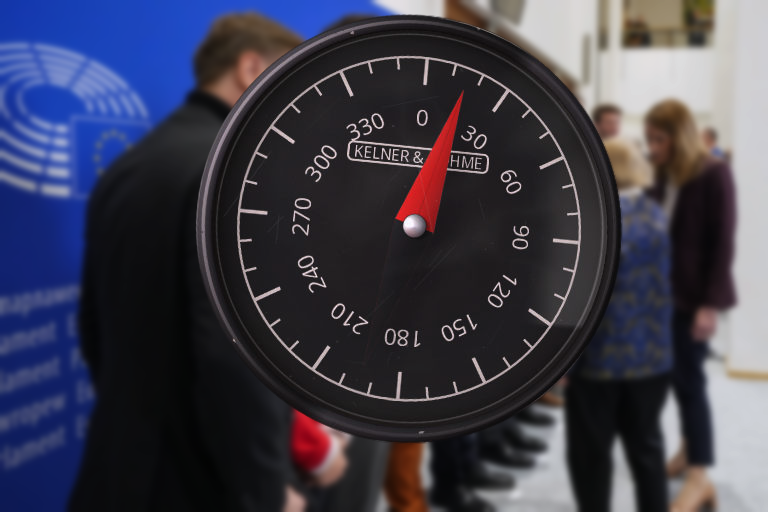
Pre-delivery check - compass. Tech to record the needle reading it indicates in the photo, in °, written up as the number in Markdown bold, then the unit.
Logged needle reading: **15** °
